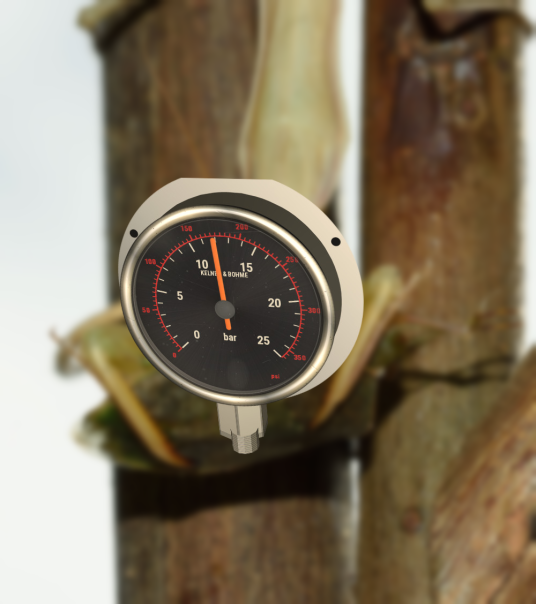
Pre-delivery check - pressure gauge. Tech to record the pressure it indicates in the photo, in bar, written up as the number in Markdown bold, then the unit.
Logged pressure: **12** bar
